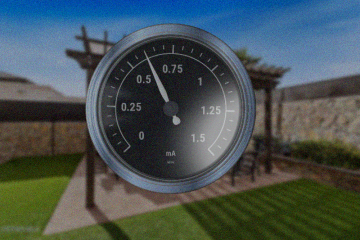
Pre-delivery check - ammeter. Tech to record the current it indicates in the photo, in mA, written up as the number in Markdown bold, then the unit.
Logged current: **0.6** mA
